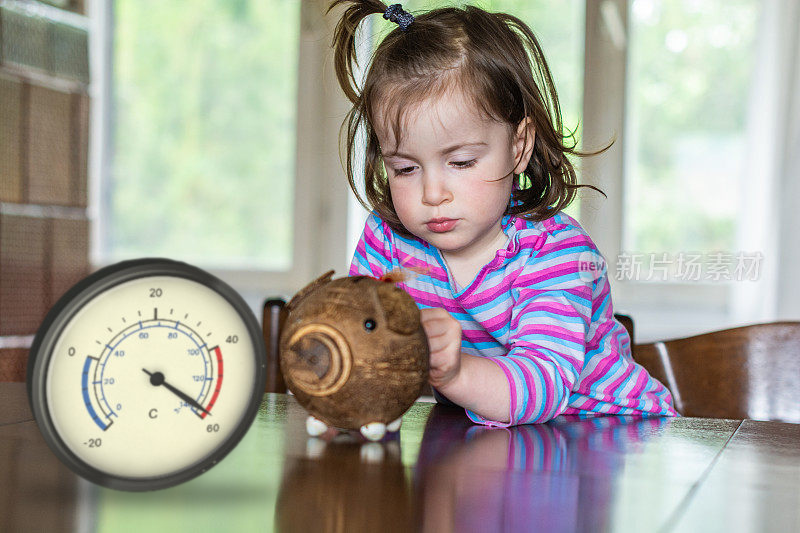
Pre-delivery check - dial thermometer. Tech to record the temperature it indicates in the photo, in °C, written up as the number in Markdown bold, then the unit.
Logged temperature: **58** °C
